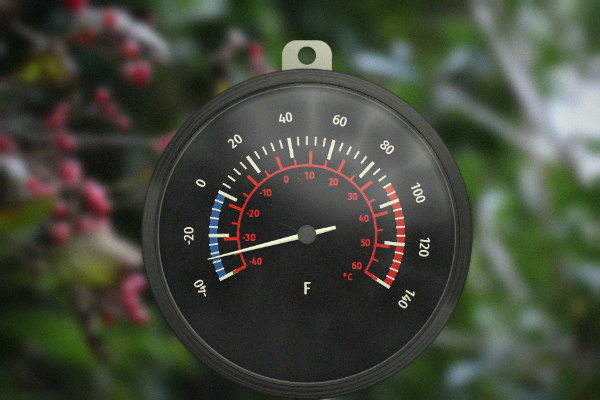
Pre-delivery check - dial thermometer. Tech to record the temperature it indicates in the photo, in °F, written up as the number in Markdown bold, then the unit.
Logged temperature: **-30** °F
